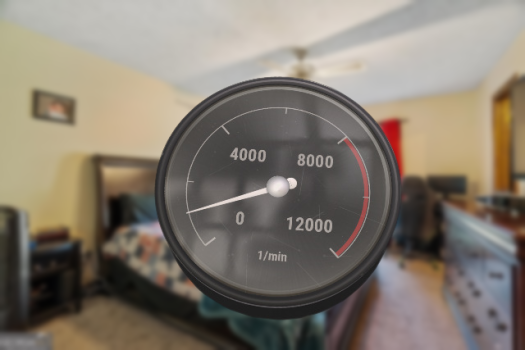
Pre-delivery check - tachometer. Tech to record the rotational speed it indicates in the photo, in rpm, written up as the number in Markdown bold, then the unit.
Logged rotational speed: **1000** rpm
